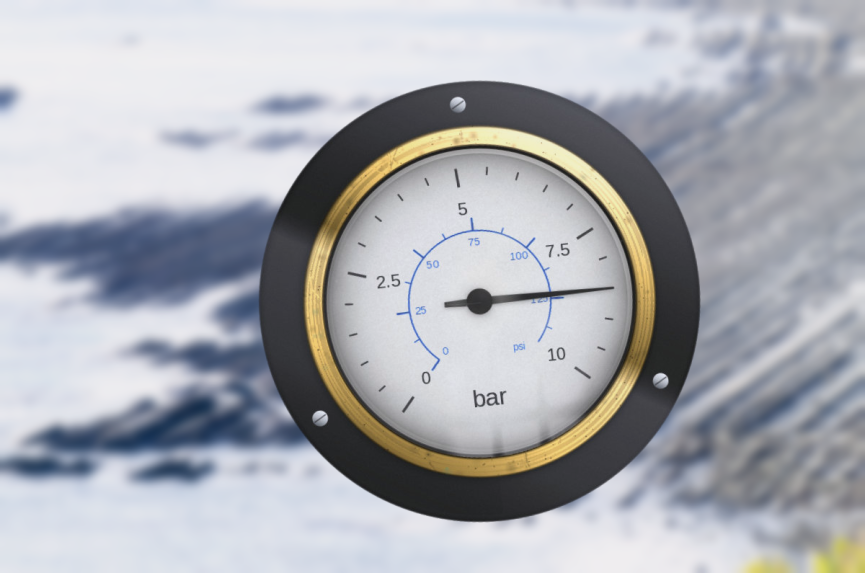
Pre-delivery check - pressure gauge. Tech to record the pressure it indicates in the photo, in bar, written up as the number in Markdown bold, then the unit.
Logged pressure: **8.5** bar
